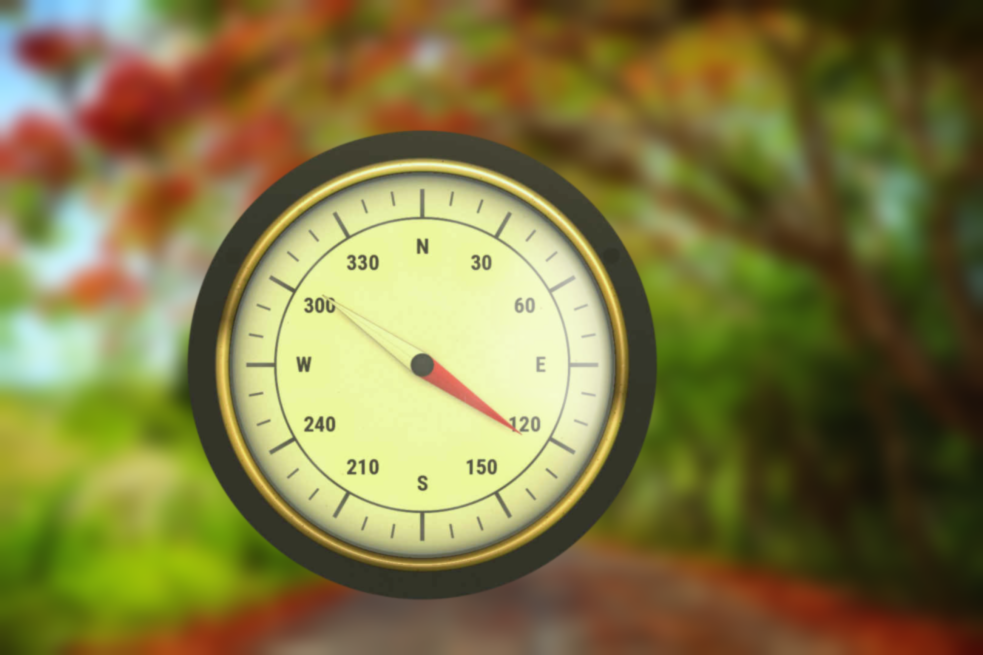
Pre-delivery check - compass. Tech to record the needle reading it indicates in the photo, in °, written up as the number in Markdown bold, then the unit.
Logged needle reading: **125** °
